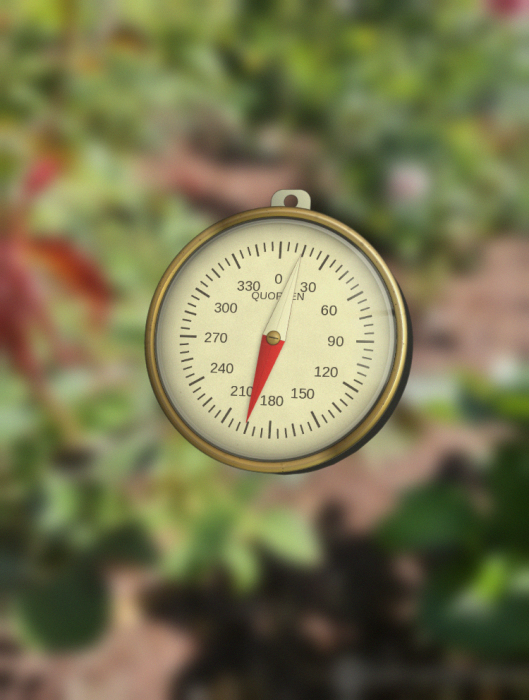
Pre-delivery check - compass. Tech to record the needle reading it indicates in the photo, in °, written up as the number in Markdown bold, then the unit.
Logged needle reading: **195** °
